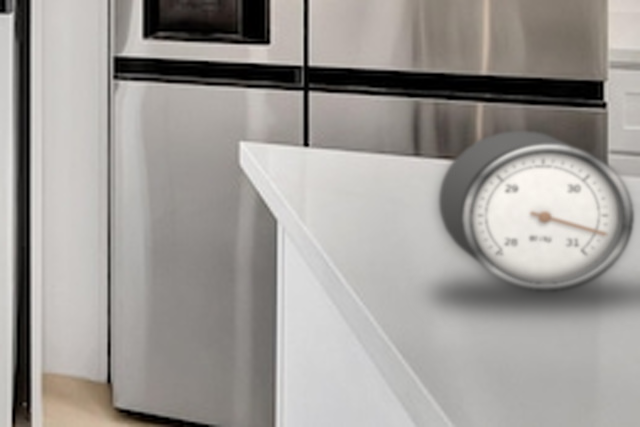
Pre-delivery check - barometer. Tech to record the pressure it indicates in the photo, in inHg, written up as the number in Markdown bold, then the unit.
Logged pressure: **30.7** inHg
